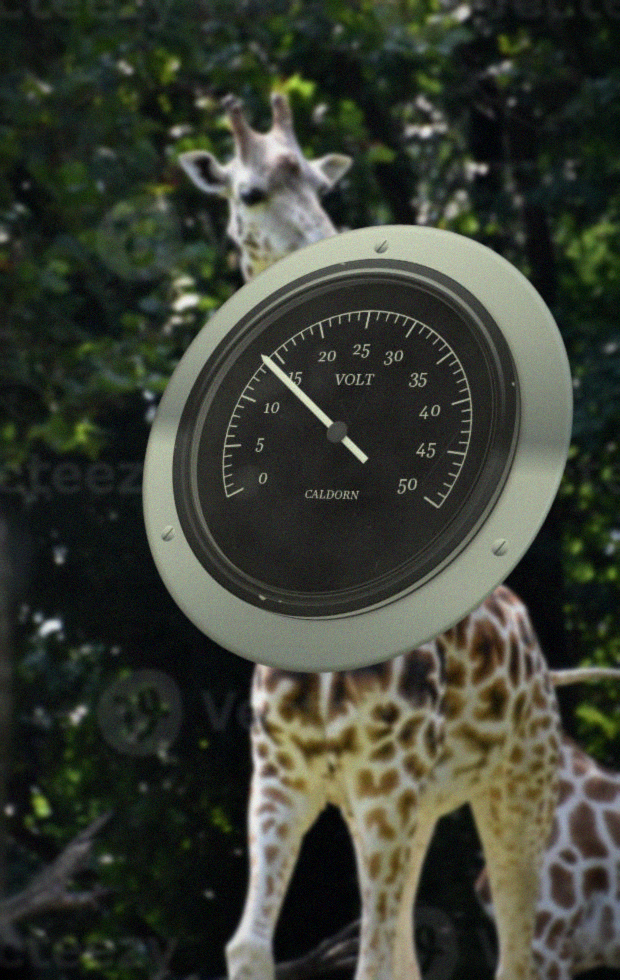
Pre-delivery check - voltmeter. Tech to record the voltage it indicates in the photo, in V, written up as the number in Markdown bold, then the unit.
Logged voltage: **14** V
